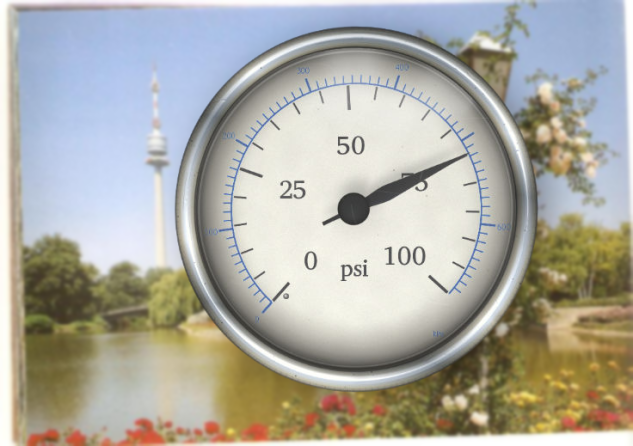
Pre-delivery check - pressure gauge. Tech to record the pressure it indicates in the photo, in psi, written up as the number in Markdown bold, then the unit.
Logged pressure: **75** psi
